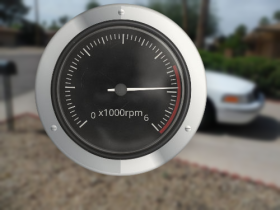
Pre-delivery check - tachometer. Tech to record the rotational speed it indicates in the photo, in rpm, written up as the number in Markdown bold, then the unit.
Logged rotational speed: **4900** rpm
